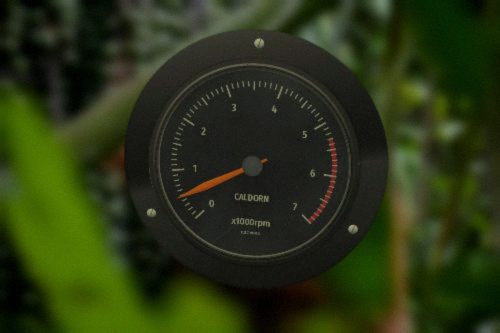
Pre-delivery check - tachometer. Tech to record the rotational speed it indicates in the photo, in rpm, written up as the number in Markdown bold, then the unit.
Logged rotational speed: **500** rpm
